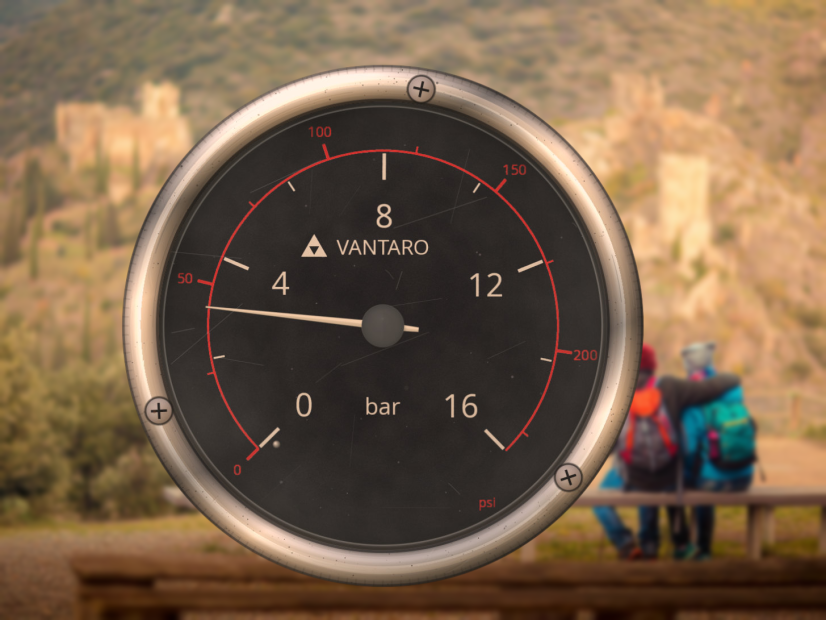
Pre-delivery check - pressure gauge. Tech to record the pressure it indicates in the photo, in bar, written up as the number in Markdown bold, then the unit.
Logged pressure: **3** bar
